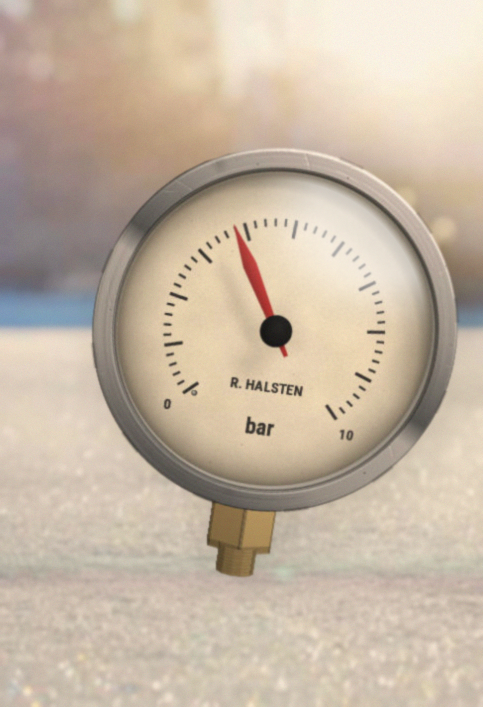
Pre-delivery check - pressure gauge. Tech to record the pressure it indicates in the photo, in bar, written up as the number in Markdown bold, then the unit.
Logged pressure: **3.8** bar
